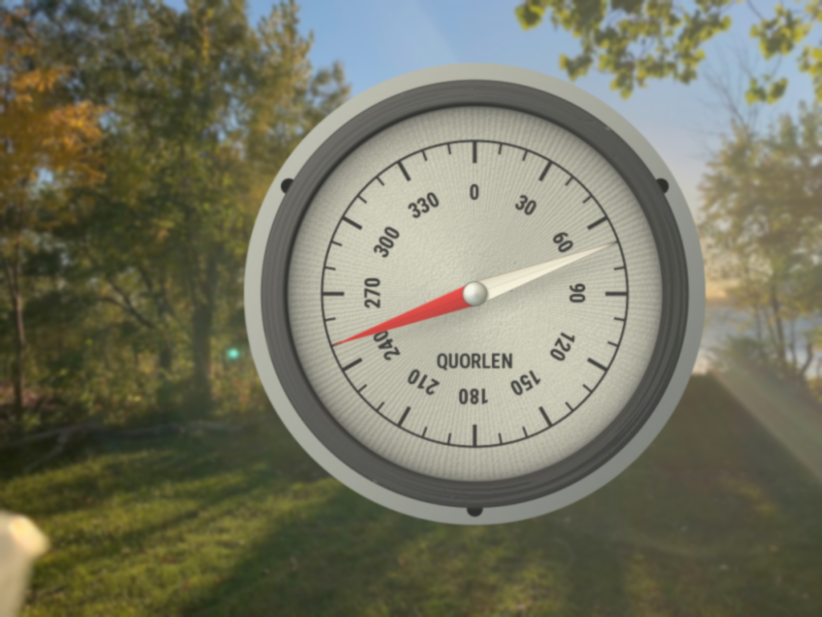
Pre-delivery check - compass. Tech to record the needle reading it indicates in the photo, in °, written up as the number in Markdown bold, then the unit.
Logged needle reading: **250** °
